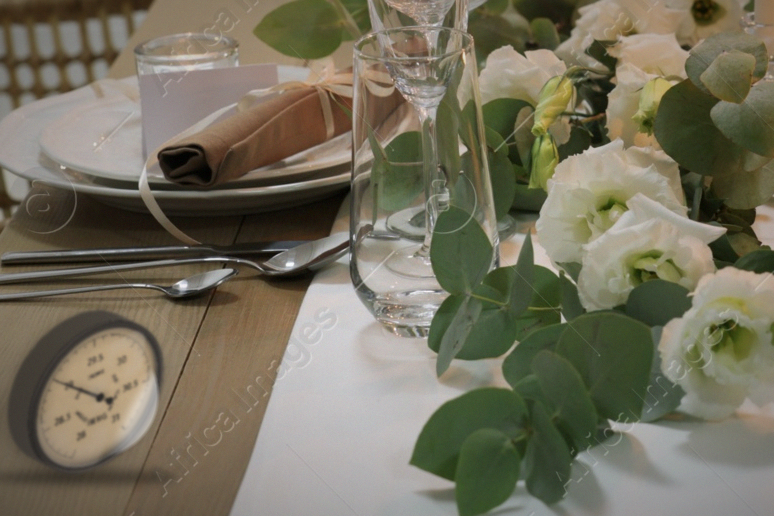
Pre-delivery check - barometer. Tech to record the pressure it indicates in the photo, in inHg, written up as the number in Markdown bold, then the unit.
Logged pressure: **29** inHg
